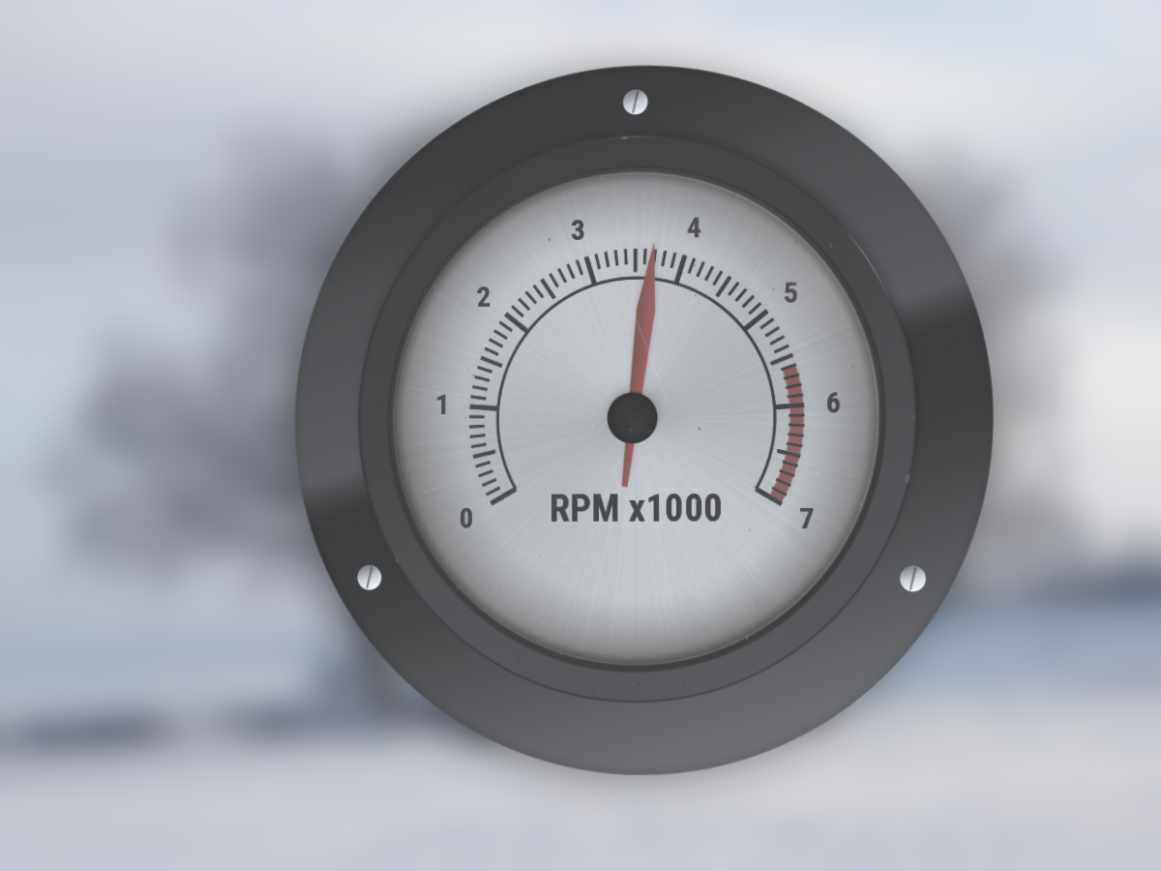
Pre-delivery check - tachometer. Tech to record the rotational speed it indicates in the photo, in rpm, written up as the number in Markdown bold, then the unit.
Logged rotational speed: **3700** rpm
